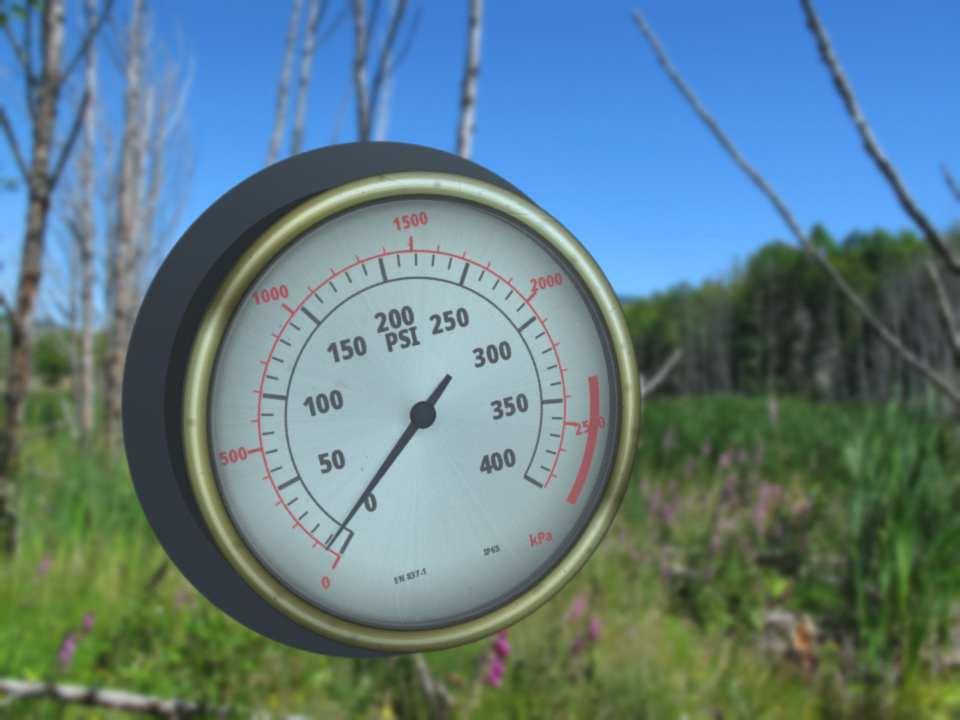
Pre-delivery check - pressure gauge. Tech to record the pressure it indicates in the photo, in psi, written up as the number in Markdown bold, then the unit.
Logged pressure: **10** psi
